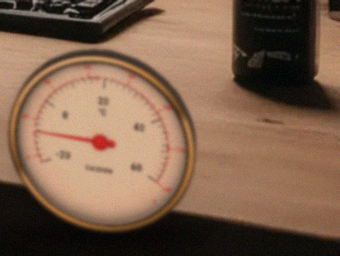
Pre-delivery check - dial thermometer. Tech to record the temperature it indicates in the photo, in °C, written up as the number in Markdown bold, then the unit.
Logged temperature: **-10** °C
